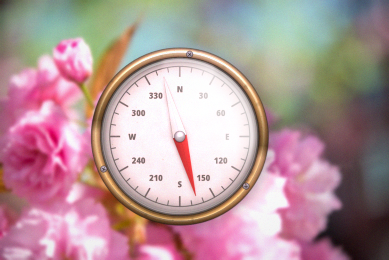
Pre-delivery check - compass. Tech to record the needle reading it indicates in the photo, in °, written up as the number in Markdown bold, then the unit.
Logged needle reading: **165** °
